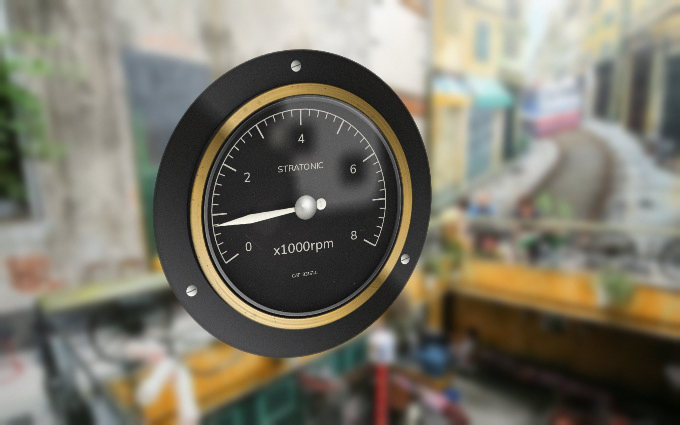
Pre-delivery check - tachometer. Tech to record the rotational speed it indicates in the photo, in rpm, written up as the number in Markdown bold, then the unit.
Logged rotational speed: **800** rpm
